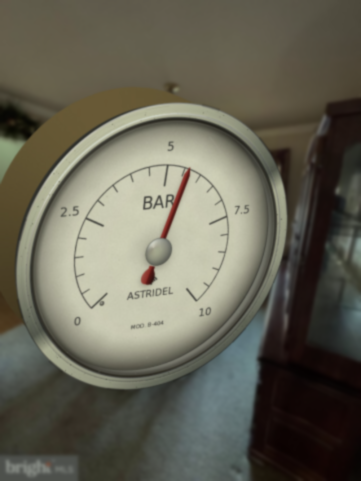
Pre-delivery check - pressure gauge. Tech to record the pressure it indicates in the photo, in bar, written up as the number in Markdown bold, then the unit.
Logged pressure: **5.5** bar
